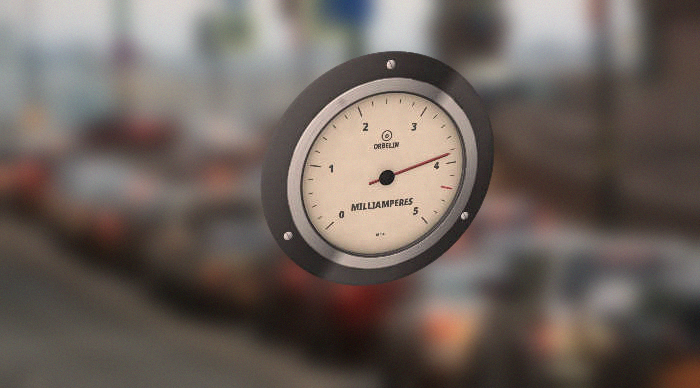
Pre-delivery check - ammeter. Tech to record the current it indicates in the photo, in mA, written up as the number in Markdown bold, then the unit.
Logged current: **3.8** mA
